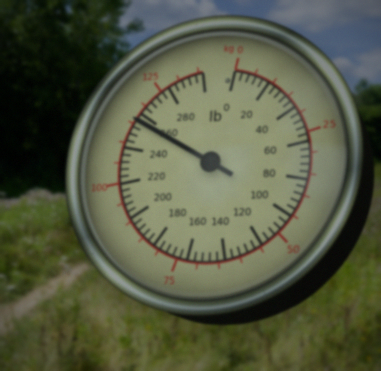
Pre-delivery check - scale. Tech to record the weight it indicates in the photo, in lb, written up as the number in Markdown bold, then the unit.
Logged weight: **256** lb
